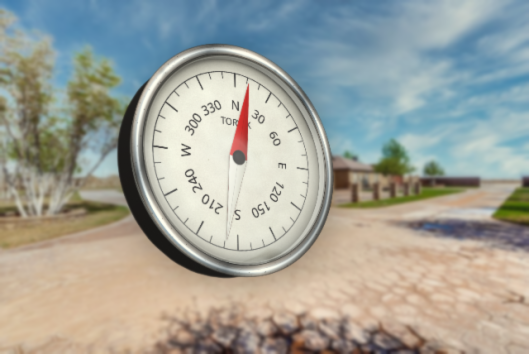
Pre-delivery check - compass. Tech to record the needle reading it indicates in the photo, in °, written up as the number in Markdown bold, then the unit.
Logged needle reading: **10** °
